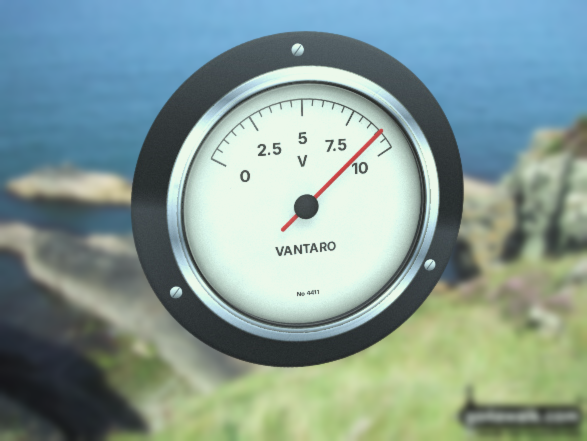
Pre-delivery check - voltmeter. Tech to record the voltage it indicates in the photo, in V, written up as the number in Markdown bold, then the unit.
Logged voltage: **9** V
